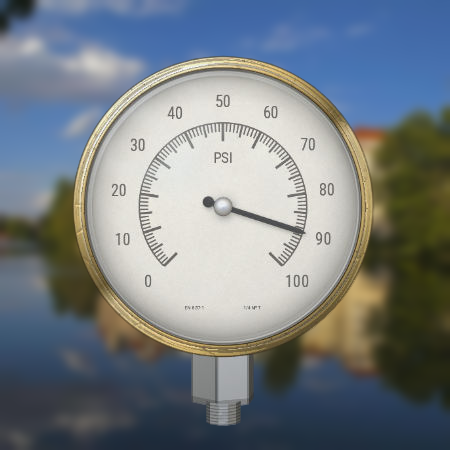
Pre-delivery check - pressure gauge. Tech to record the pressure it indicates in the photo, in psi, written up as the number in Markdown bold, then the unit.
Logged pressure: **90** psi
